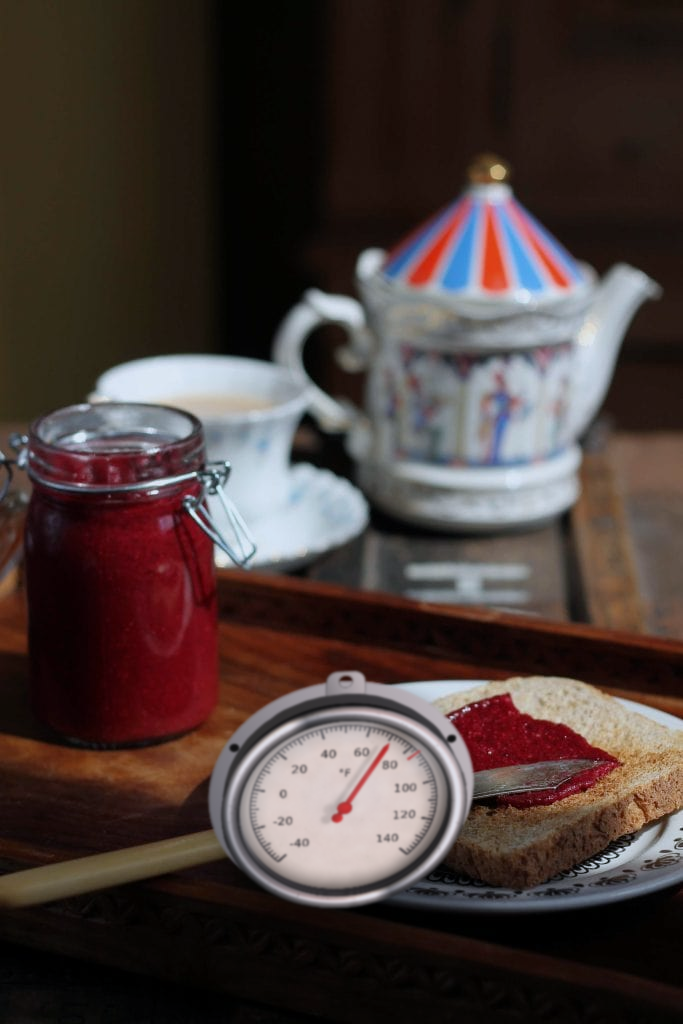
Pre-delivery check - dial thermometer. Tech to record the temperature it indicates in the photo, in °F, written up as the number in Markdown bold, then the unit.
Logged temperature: **70** °F
